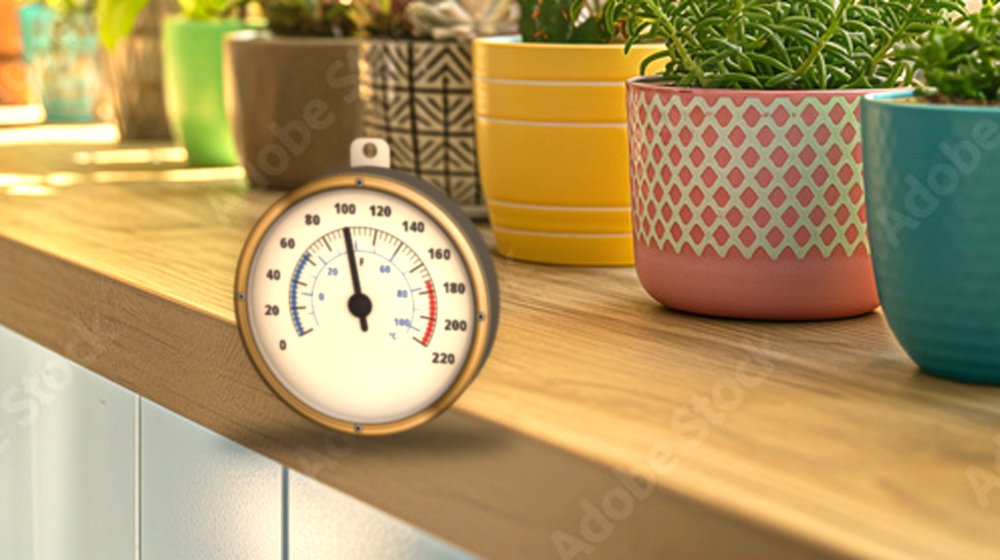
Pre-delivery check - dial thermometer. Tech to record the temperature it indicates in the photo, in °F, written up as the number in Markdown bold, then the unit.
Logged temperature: **100** °F
